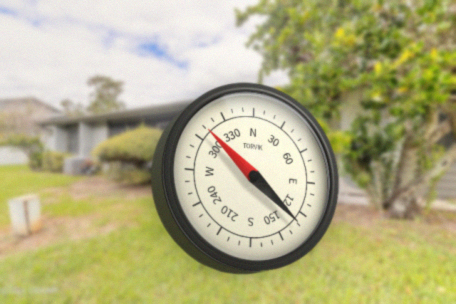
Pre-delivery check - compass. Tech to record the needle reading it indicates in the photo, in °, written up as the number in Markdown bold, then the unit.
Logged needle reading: **310** °
